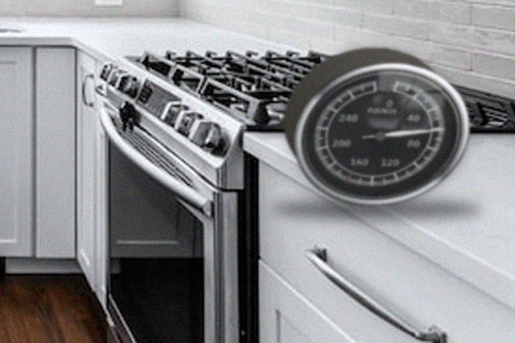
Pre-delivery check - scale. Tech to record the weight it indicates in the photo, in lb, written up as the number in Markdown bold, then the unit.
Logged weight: **60** lb
